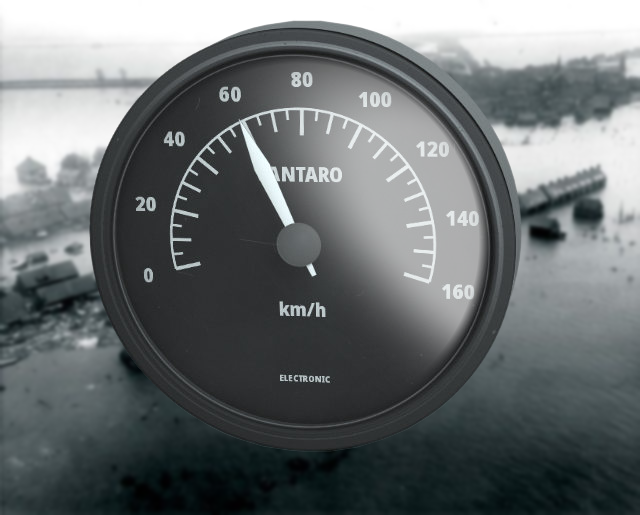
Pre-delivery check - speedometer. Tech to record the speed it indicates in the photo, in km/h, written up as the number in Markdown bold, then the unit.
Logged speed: **60** km/h
